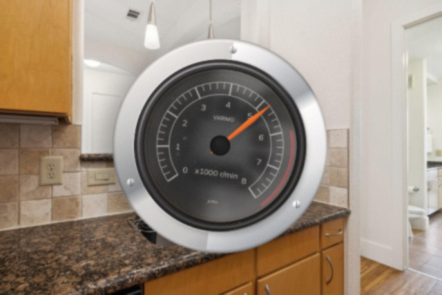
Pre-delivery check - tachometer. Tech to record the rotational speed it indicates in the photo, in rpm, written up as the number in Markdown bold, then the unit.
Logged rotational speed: **5200** rpm
